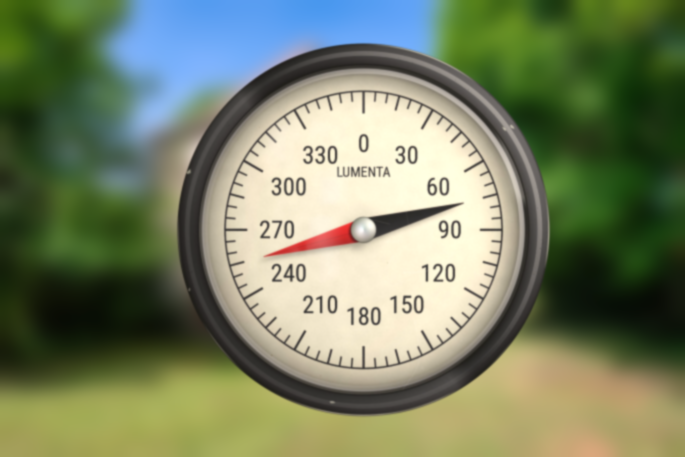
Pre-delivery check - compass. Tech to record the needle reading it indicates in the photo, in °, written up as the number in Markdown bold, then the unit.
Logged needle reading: **255** °
